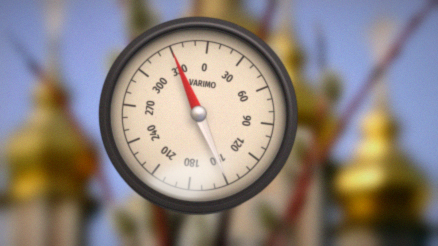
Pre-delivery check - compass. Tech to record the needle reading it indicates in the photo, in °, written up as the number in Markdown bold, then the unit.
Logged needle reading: **330** °
